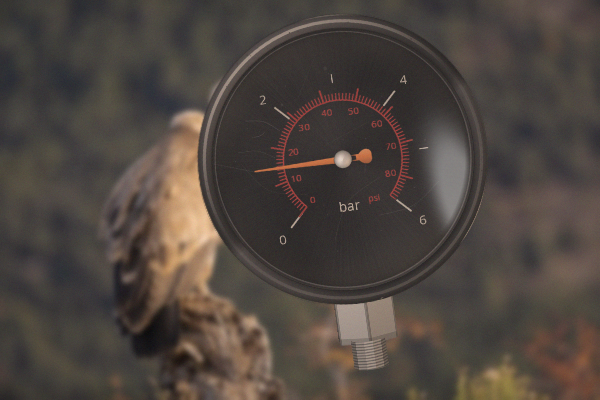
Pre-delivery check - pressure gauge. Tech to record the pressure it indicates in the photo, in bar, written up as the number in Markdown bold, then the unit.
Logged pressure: **1** bar
